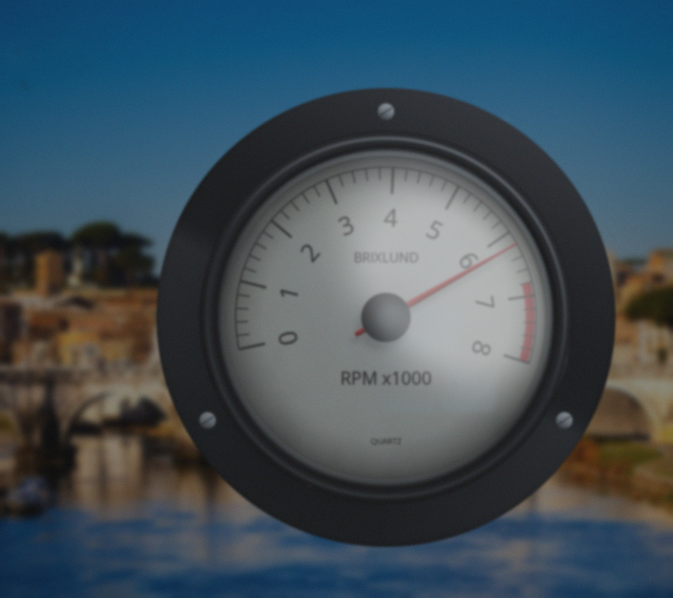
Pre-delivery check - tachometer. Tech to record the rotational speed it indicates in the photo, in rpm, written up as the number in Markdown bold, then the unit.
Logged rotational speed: **6200** rpm
